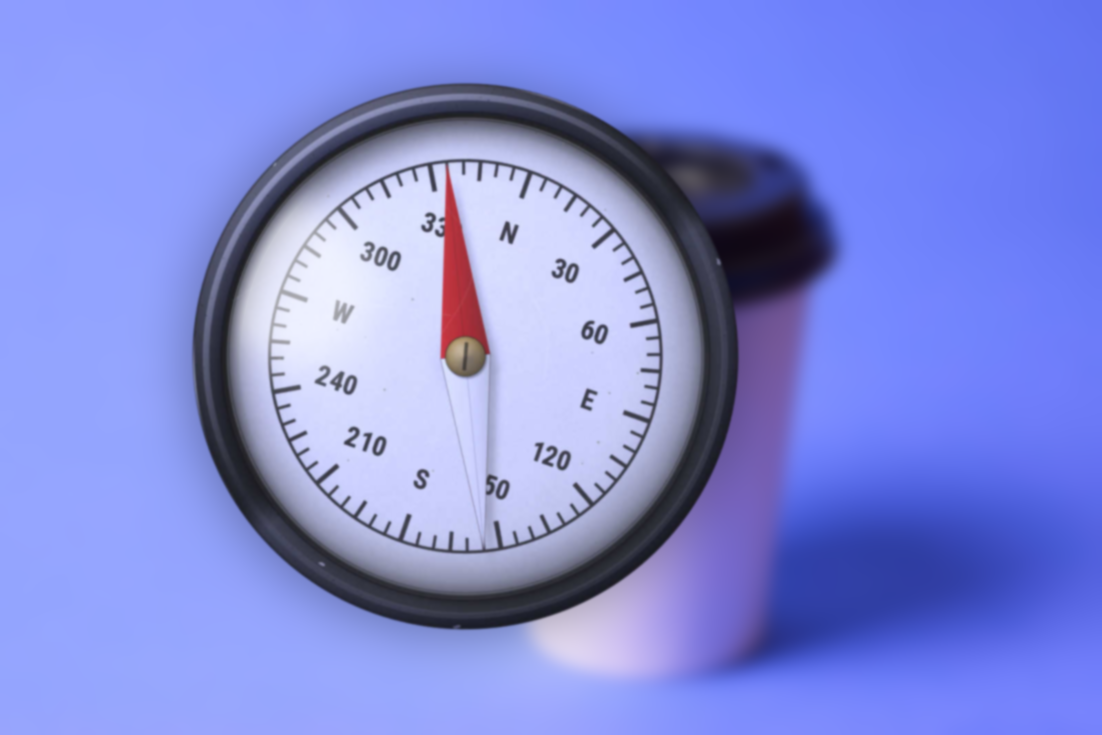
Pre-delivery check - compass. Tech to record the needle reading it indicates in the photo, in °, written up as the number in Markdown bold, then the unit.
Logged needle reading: **335** °
